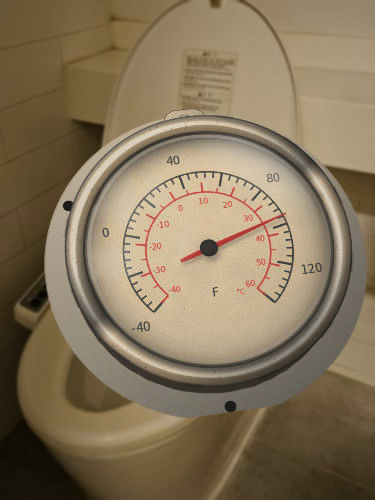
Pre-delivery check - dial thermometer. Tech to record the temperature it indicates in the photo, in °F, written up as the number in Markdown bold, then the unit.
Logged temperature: **96** °F
